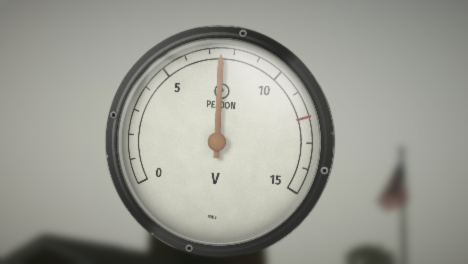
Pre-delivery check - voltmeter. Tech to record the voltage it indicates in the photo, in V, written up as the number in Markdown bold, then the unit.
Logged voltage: **7.5** V
